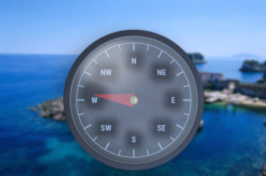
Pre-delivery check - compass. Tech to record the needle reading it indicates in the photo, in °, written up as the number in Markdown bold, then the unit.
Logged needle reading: **277.5** °
